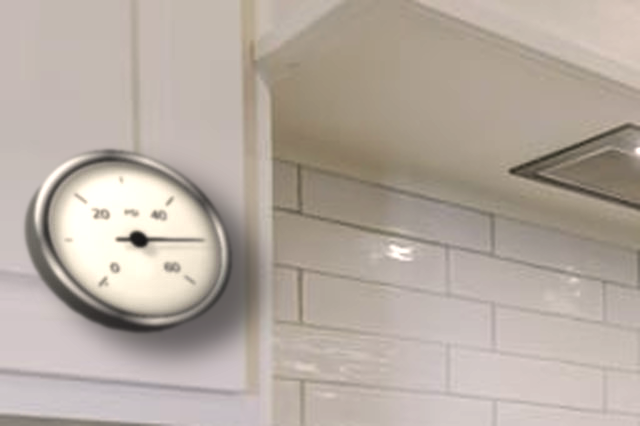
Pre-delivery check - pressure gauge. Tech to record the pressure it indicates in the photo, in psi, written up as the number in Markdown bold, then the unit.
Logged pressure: **50** psi
